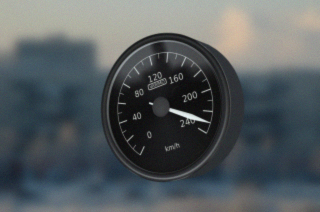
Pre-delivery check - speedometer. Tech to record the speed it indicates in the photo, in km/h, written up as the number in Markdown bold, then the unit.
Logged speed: **230** km/h
